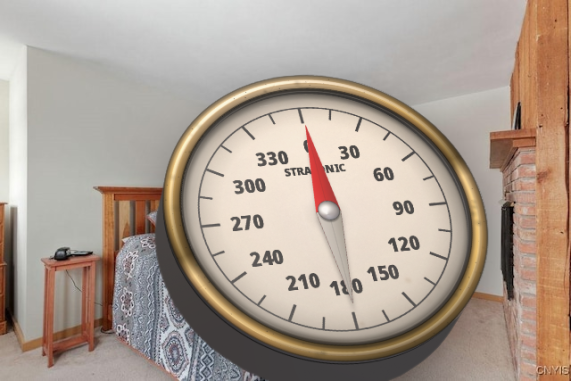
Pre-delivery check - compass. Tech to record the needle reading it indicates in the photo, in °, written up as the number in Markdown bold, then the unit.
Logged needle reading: **0** °
